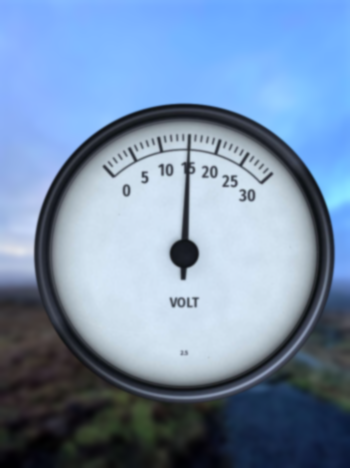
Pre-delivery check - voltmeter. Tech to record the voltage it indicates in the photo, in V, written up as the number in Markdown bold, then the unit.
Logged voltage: **15** V
